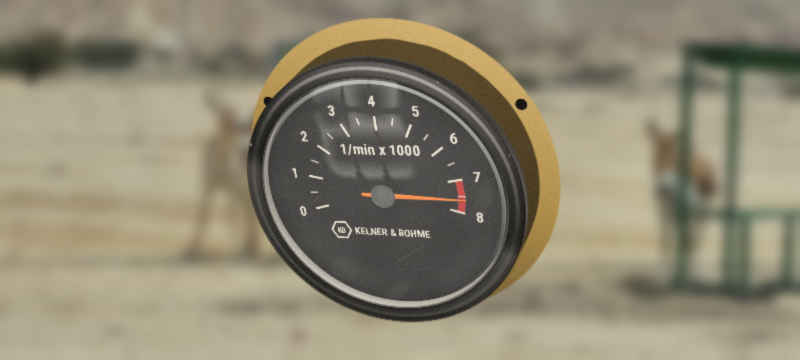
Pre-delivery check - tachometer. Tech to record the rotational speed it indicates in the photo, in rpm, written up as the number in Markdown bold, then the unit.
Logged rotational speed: **7500** rpm
